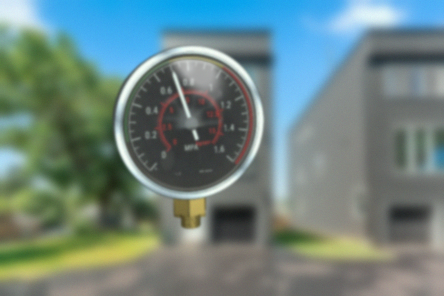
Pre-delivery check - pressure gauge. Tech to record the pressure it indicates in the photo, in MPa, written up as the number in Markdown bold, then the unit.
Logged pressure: **0.7** MPa
